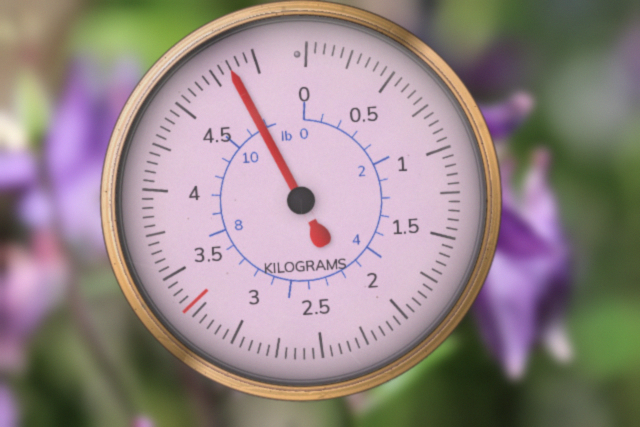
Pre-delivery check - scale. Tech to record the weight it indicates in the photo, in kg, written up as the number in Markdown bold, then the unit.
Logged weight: **4.85** kg
